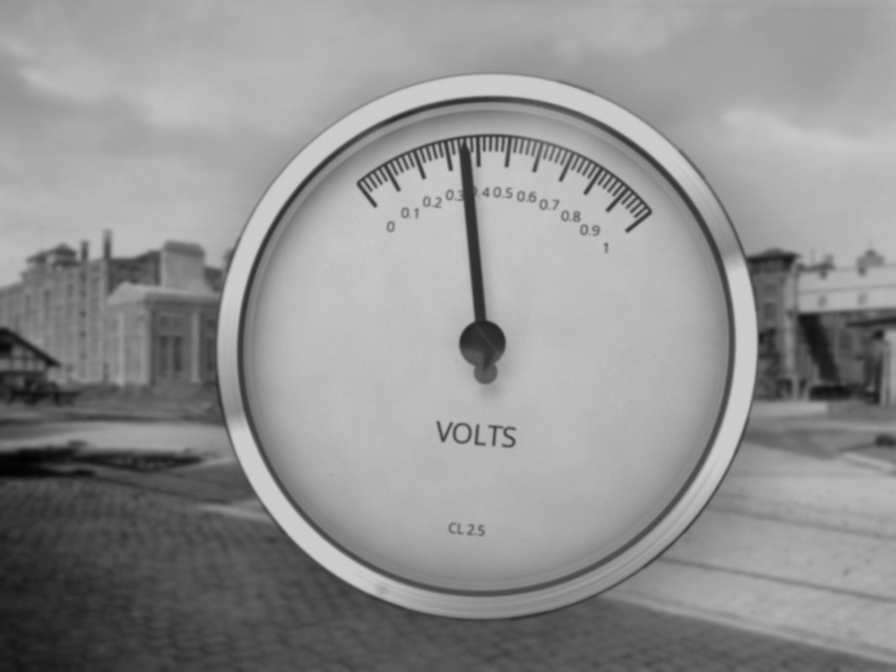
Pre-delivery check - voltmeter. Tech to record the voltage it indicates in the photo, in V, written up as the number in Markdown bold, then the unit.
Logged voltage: **0.36** V
